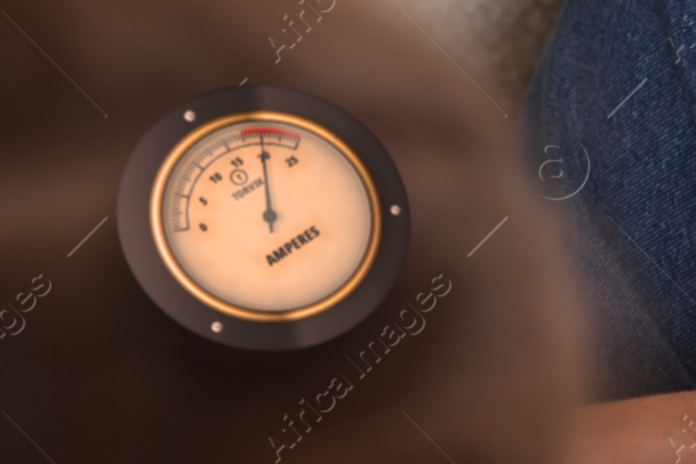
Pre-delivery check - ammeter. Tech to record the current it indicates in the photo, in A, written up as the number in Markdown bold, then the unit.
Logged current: **20** A
